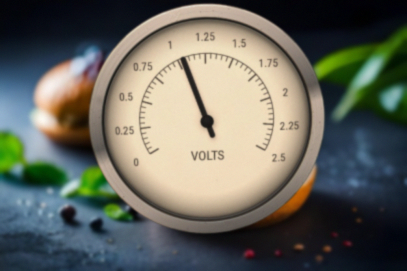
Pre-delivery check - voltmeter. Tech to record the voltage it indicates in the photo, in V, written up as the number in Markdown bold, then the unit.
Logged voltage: **1.05** V
